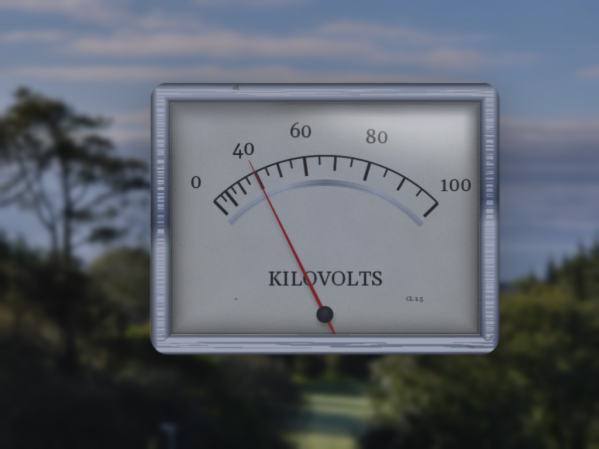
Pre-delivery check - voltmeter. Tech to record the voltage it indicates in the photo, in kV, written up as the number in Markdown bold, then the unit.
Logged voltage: **40** kV
